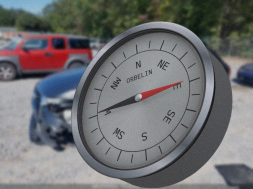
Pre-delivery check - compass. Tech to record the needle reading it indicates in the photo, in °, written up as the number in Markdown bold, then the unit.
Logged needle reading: **90** °
